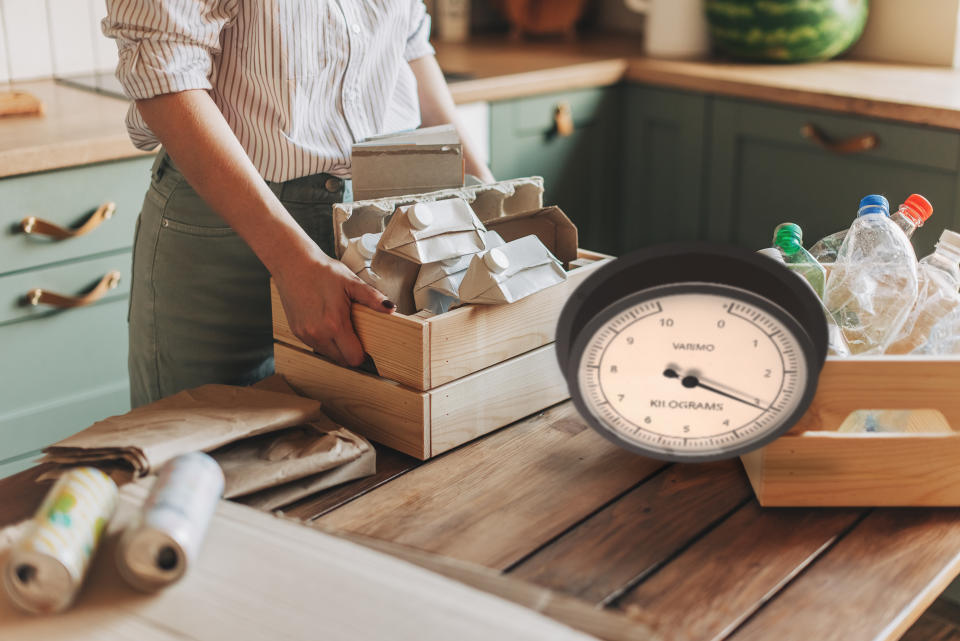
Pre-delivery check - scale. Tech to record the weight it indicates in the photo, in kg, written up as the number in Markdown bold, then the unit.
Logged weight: **3** kg
